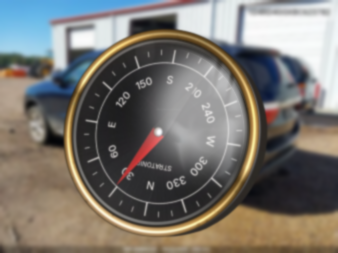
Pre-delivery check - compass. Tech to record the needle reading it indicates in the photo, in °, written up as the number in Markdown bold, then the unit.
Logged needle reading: **30** °
